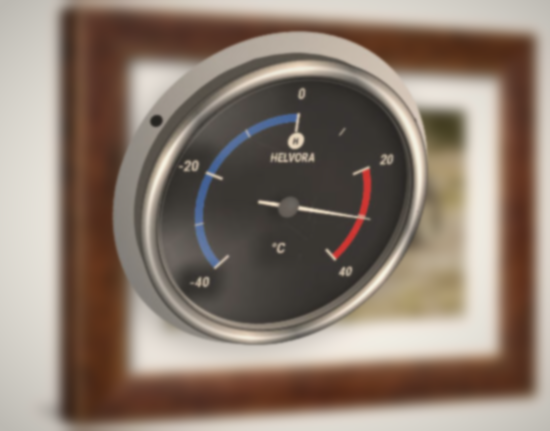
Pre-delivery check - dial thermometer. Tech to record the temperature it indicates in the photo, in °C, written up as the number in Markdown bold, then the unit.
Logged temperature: **30** °C
